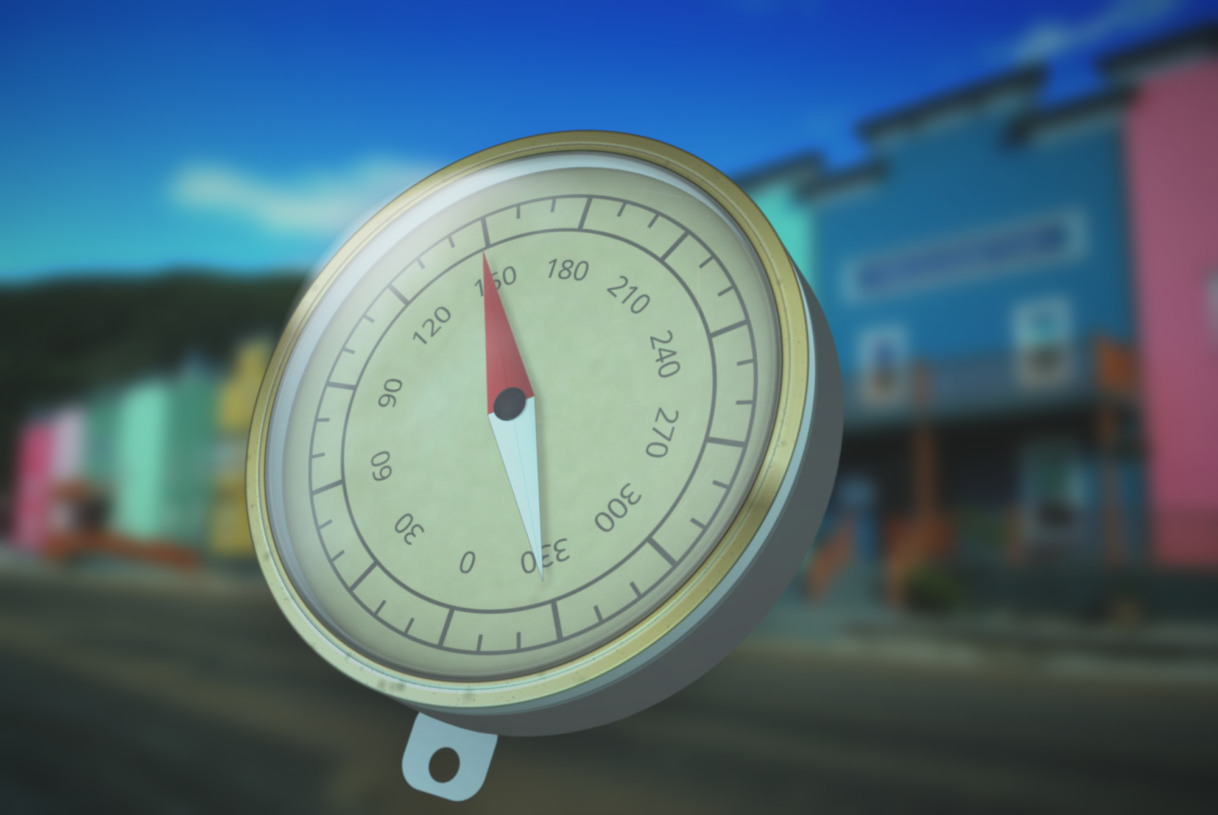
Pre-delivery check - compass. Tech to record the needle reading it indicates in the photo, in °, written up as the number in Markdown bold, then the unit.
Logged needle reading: **150** °
